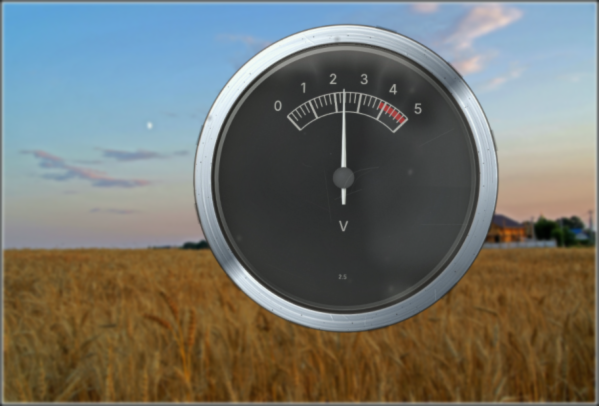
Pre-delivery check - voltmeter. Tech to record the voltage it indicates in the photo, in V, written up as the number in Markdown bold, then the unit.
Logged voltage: **2.4** V
